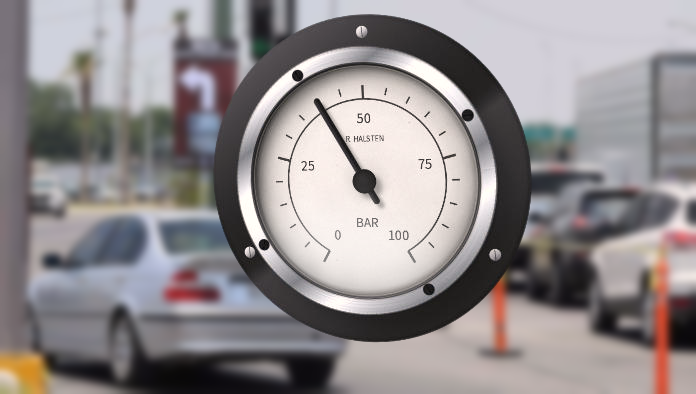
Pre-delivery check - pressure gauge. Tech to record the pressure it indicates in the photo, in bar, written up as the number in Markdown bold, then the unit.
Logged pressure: **40** bar
